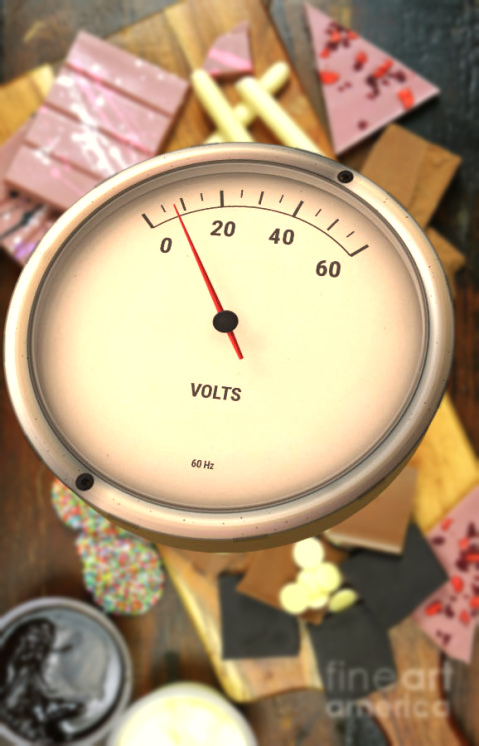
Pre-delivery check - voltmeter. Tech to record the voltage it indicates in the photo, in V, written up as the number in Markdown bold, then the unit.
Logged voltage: **7.5** V
